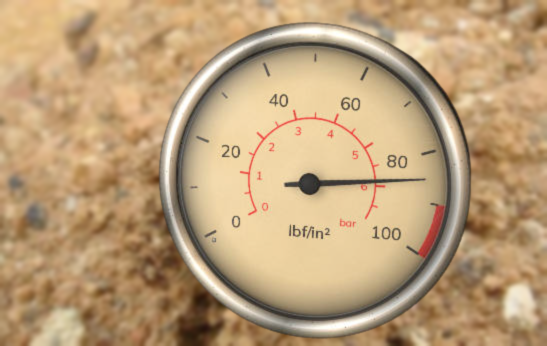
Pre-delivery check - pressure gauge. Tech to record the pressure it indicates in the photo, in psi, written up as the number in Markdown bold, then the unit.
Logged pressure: **85** psi
